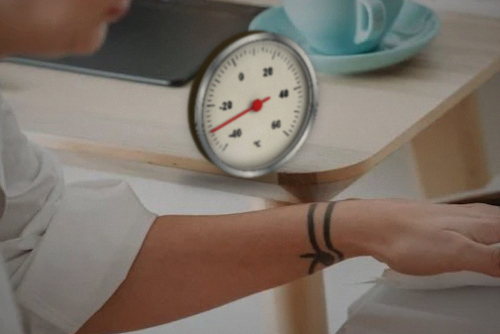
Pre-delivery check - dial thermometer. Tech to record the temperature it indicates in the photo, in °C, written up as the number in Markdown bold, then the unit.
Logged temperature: **-30** °C
